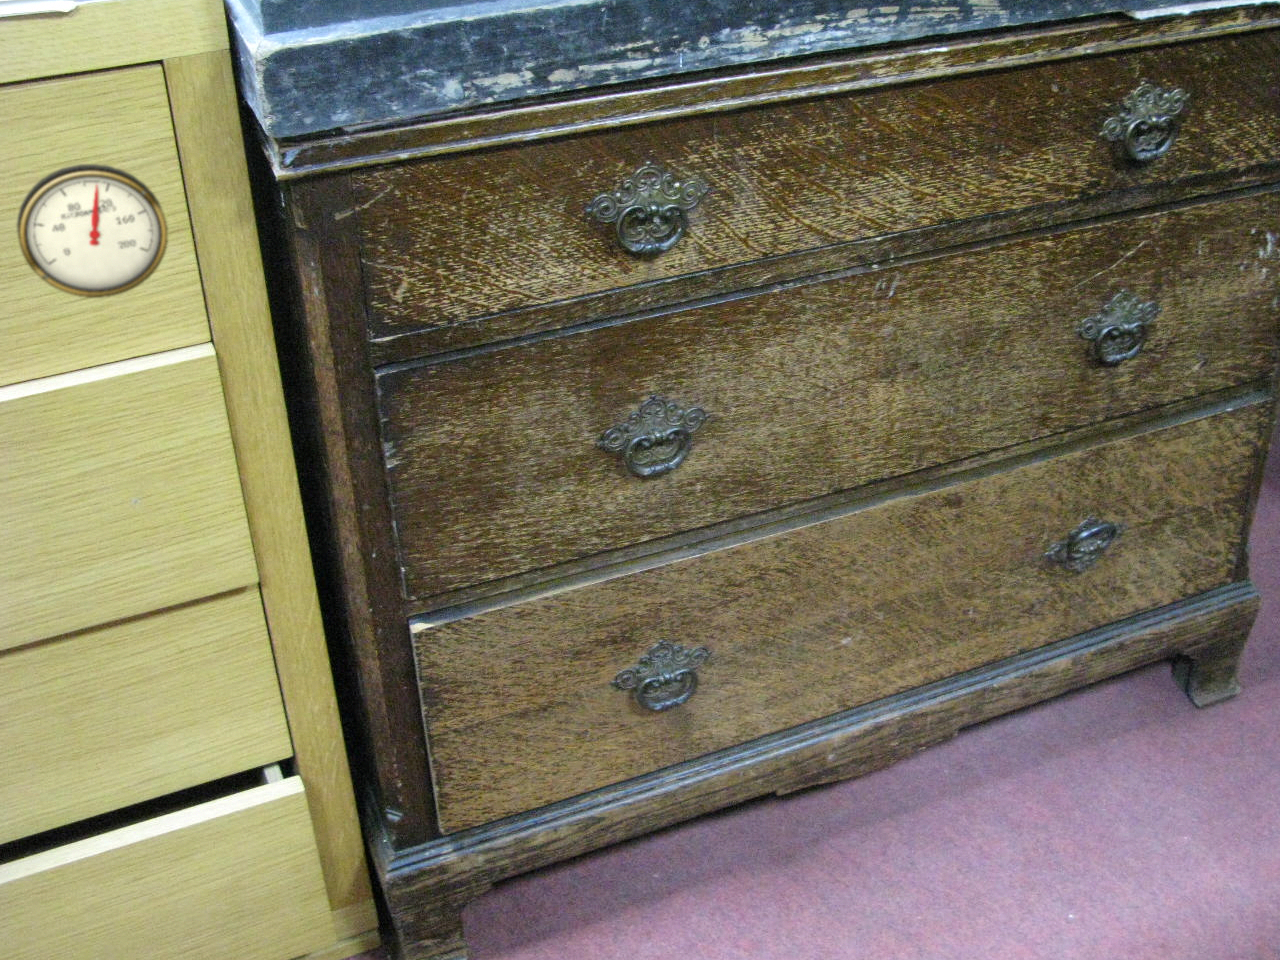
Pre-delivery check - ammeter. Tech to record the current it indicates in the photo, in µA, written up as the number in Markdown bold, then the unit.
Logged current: **110** µA
